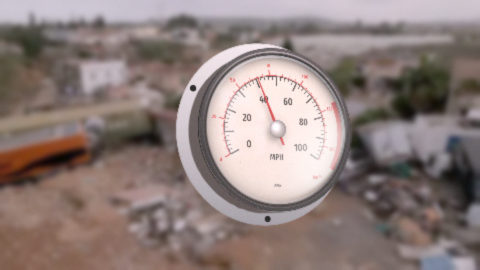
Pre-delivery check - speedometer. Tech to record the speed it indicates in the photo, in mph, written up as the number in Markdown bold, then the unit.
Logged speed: **40** mph
